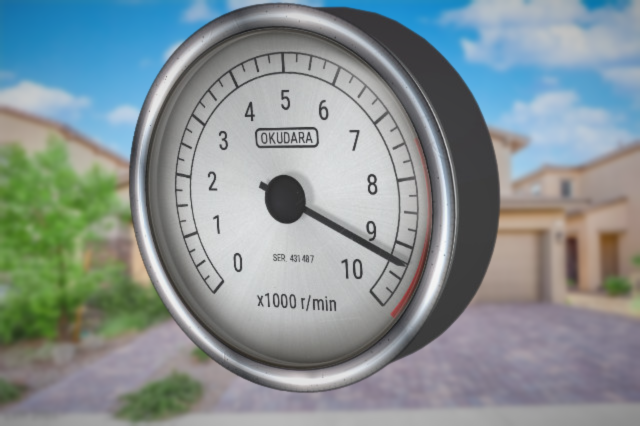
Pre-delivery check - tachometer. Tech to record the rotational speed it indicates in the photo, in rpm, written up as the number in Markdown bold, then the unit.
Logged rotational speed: **9250** rpm
